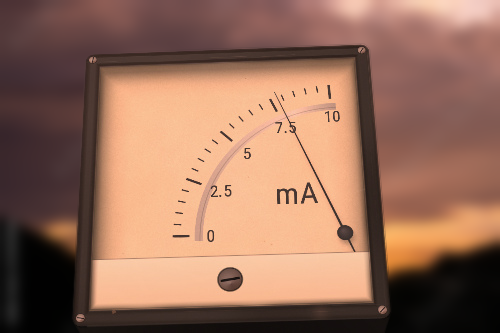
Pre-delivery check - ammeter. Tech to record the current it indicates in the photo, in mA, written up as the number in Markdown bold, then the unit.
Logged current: **7.75** mA
